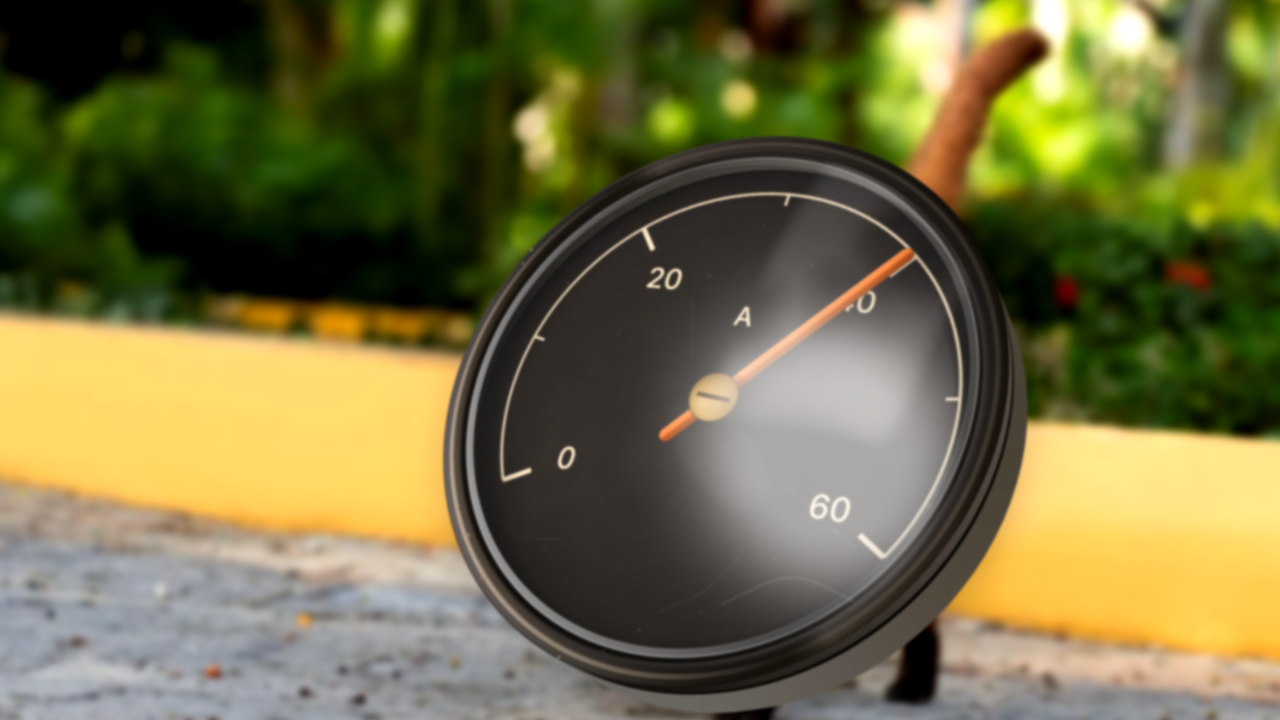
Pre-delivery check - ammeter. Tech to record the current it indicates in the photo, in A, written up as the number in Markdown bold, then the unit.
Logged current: **40** A
